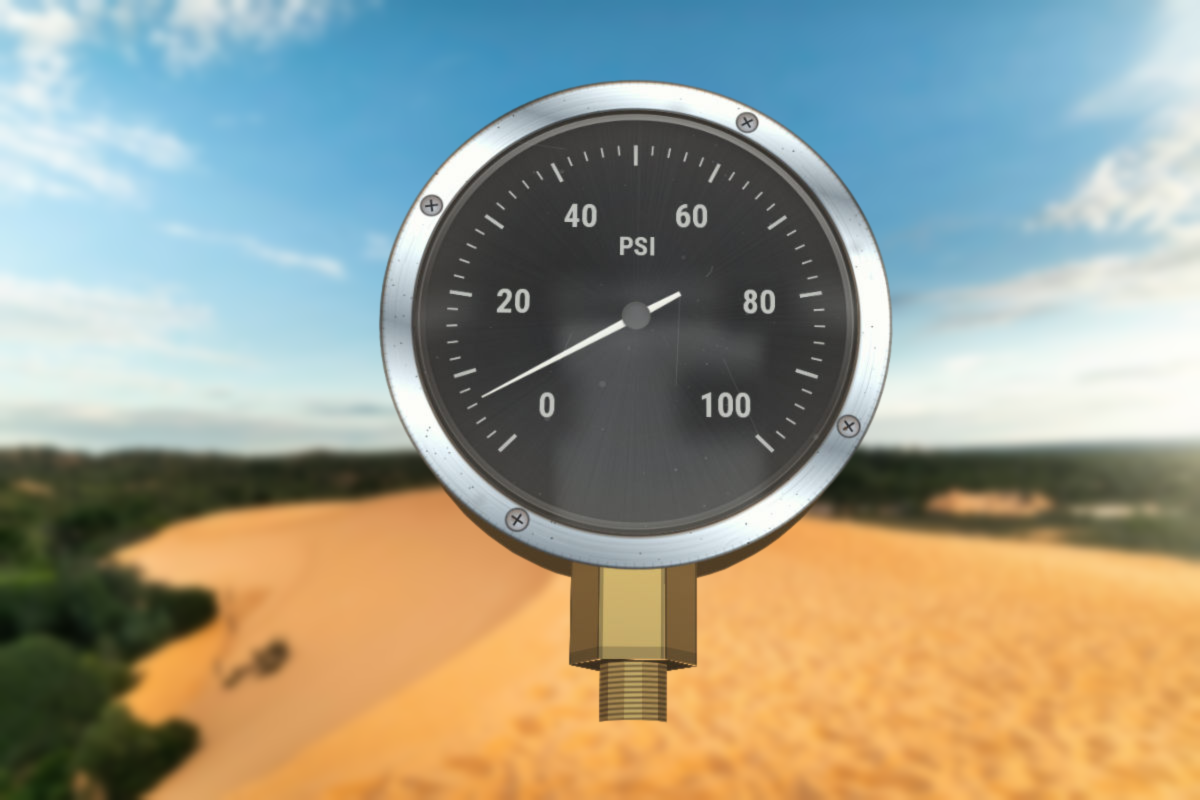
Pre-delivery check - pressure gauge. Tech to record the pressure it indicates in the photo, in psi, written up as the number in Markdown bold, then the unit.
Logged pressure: **6** psi
